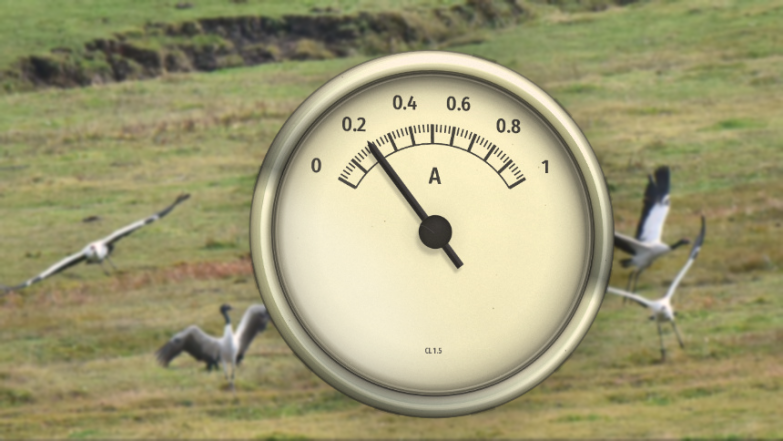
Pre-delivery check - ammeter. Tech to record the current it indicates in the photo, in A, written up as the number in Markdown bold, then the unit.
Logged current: **0.2** A
